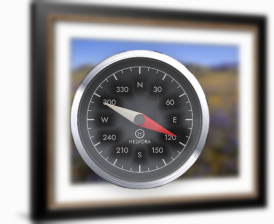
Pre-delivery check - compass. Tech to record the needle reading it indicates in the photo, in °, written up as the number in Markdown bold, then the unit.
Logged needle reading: **115** °
